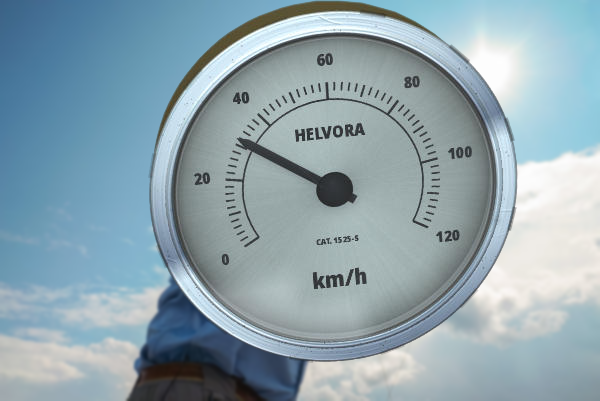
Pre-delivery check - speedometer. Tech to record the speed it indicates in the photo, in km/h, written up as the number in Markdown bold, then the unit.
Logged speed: **32** km/h
